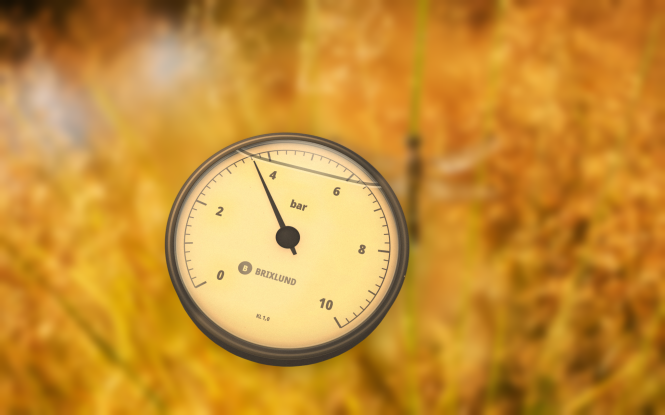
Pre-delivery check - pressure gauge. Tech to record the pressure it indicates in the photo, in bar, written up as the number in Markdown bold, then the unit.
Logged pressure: **3.6** bar
